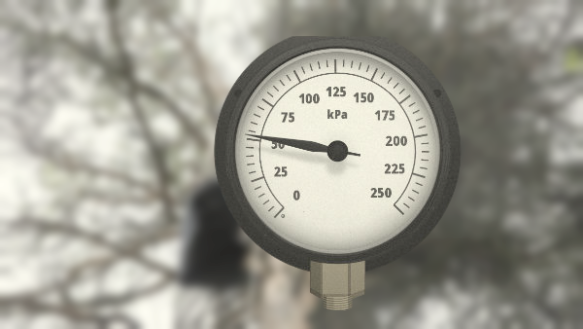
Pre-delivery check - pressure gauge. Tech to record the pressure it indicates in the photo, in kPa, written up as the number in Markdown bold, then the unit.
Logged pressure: **52.5** kPa
